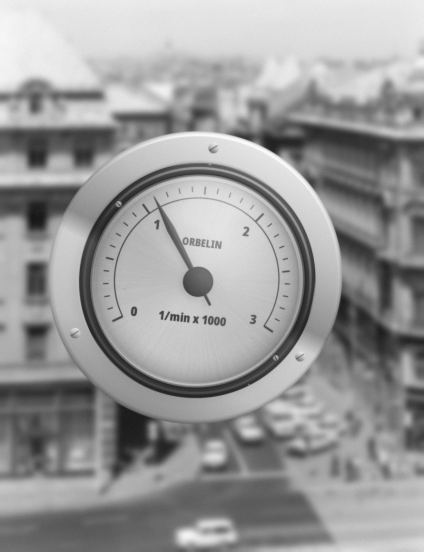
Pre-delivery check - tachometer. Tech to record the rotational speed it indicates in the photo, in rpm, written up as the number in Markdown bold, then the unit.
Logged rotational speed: **1100** rpm
